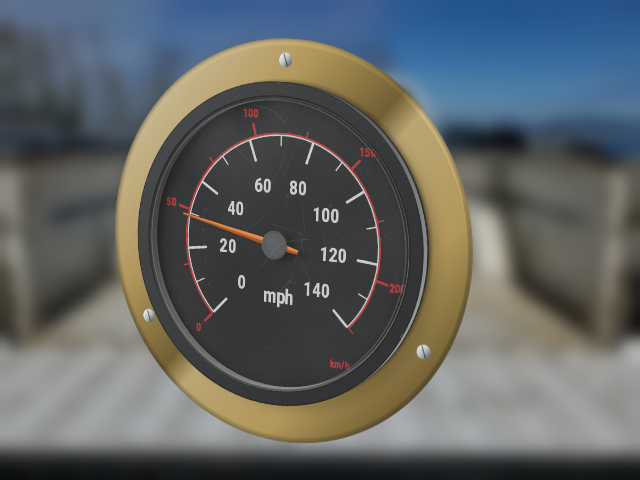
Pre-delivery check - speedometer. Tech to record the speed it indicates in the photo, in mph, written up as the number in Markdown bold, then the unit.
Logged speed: **30** mph
